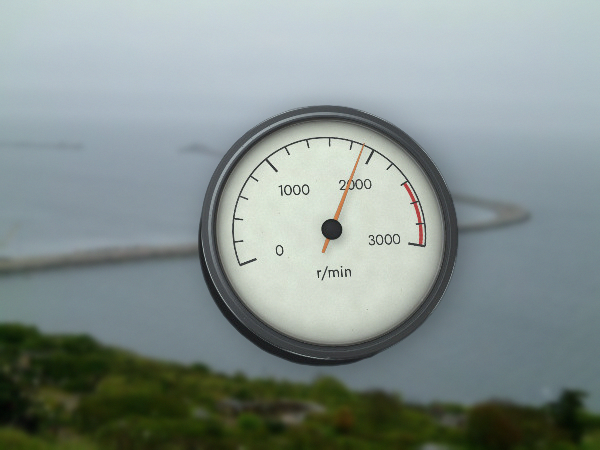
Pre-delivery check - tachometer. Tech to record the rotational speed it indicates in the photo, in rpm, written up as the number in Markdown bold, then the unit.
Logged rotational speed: **1900** rpm
